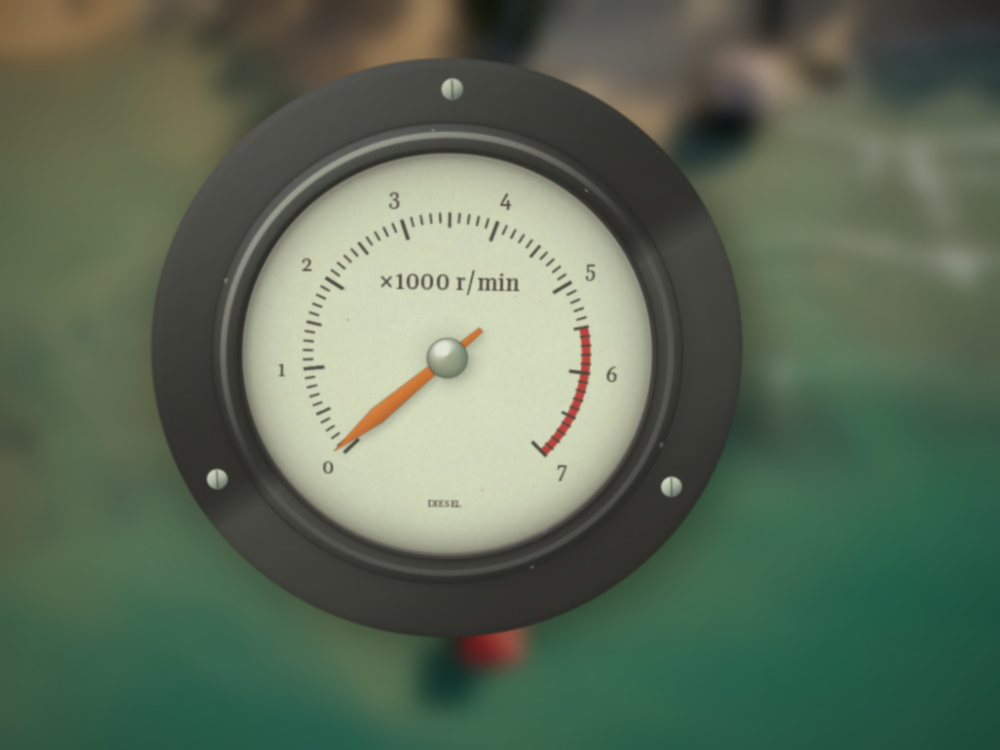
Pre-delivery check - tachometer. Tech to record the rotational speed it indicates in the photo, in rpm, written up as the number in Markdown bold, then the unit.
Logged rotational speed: **100** rpm
